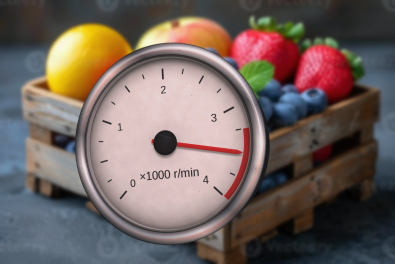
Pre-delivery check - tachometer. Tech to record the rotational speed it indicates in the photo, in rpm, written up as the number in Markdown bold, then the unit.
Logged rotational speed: **3500** rpm
